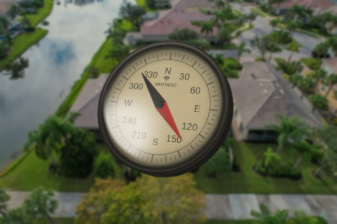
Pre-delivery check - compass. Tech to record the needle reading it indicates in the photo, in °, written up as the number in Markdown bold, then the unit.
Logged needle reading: **140** °
